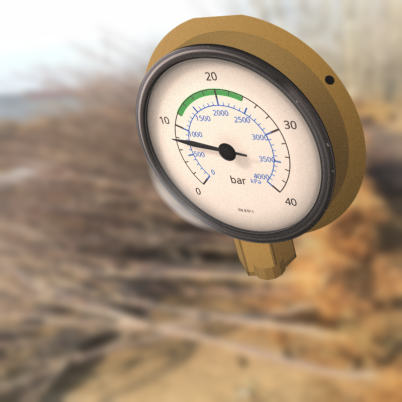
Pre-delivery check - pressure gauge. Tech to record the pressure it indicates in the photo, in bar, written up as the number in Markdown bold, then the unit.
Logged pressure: **8** bar
